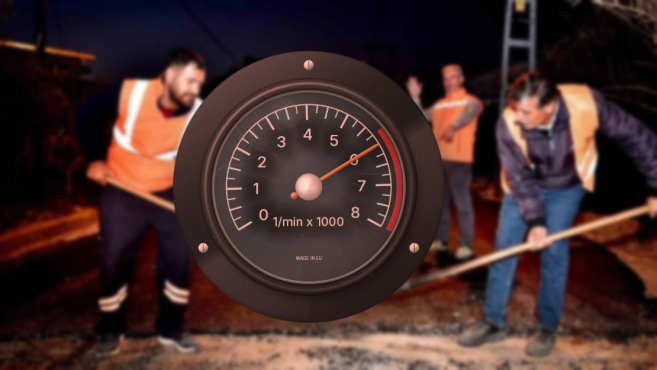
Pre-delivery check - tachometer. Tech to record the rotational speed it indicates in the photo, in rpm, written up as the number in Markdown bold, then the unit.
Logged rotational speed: **6000** rpm
